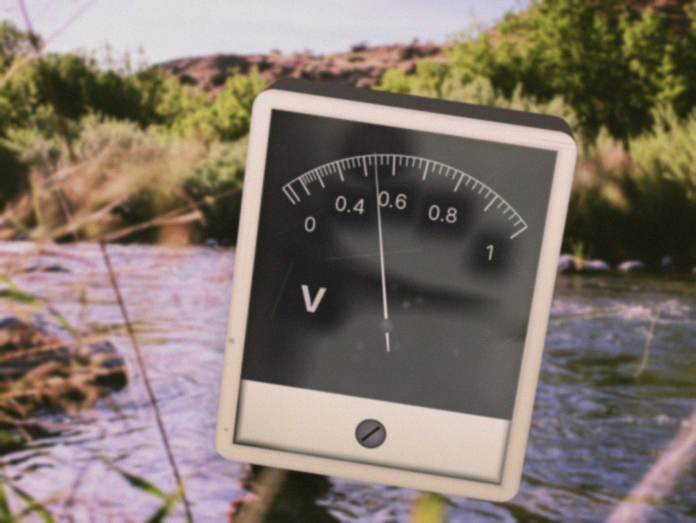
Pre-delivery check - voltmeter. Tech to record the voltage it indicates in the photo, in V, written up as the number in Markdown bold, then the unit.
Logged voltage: **0.54** V
